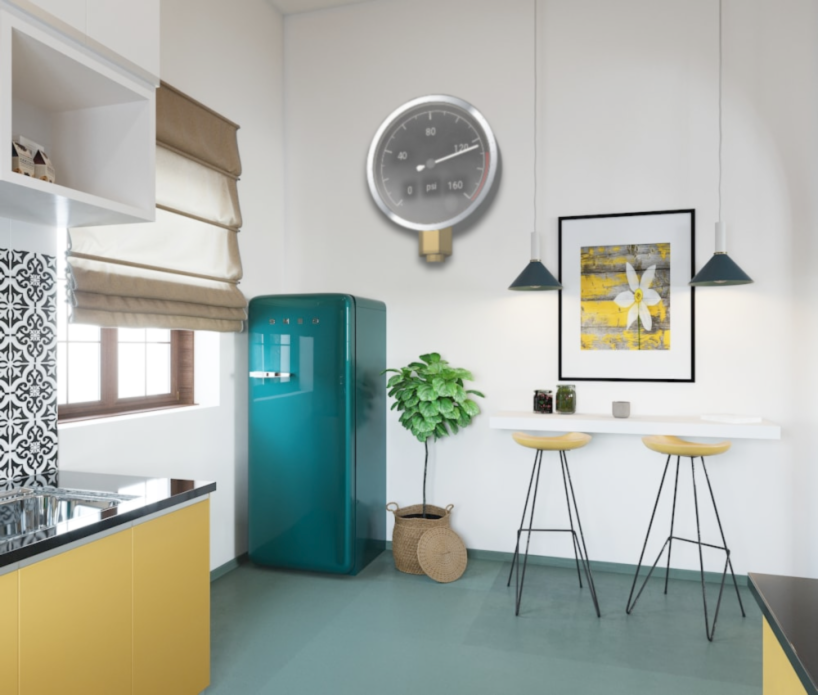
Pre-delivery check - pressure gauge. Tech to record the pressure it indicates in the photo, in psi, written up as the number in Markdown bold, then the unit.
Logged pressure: **125** psi
